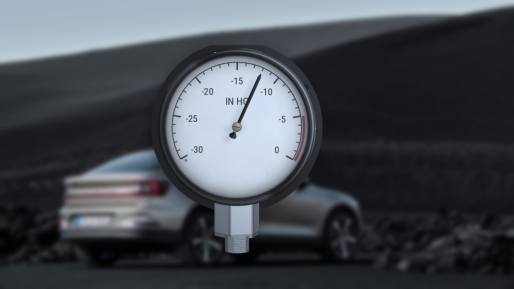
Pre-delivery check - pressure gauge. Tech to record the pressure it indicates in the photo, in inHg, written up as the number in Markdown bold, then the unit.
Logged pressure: **-12** inHg
